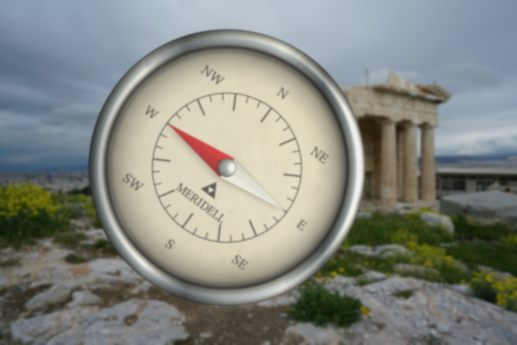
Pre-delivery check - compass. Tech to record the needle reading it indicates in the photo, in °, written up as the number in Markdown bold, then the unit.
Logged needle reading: **270** °
